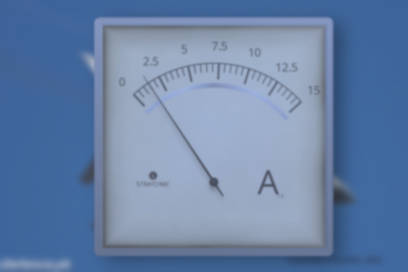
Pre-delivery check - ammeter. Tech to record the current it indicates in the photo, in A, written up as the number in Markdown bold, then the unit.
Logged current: **1.5** A
